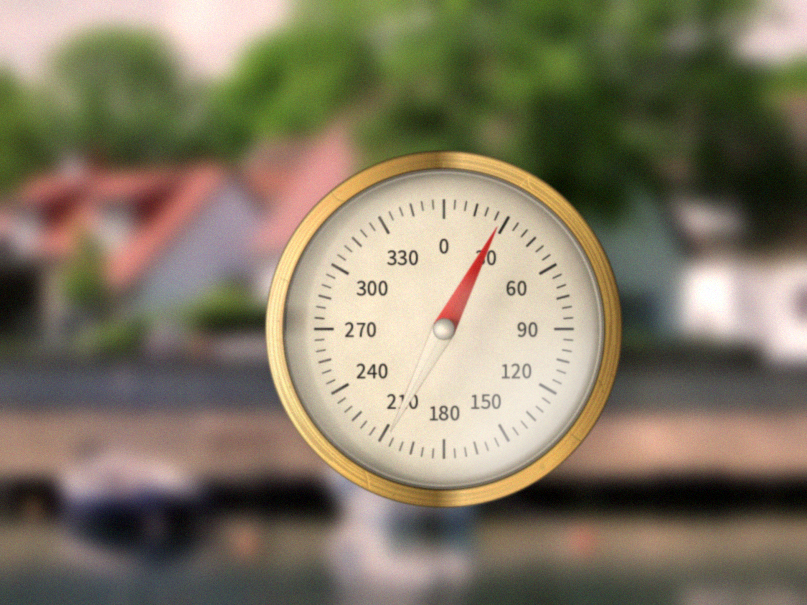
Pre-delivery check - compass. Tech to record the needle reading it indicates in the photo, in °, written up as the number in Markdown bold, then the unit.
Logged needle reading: **27.5** °
